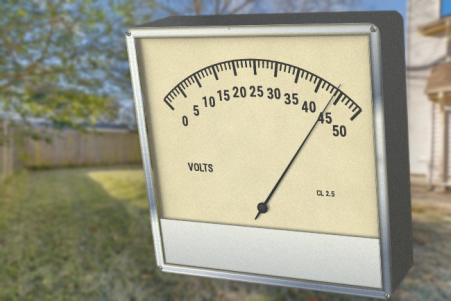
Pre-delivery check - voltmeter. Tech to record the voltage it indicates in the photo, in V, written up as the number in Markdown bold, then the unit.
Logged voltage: **44** V
